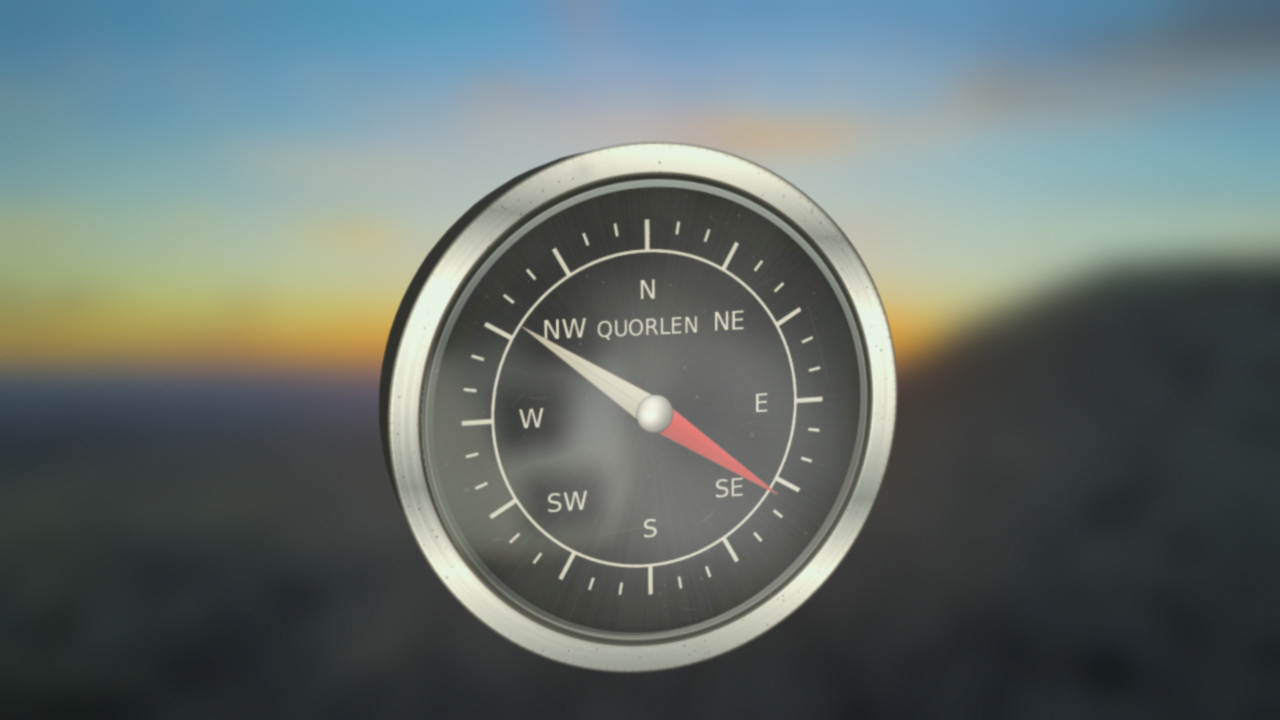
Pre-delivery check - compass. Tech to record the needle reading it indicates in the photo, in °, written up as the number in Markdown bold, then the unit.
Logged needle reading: **125** °
